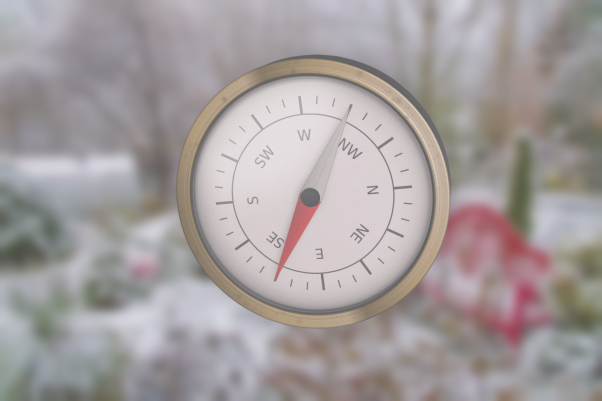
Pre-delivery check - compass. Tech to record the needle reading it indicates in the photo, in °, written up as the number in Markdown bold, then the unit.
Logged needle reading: **120** °
